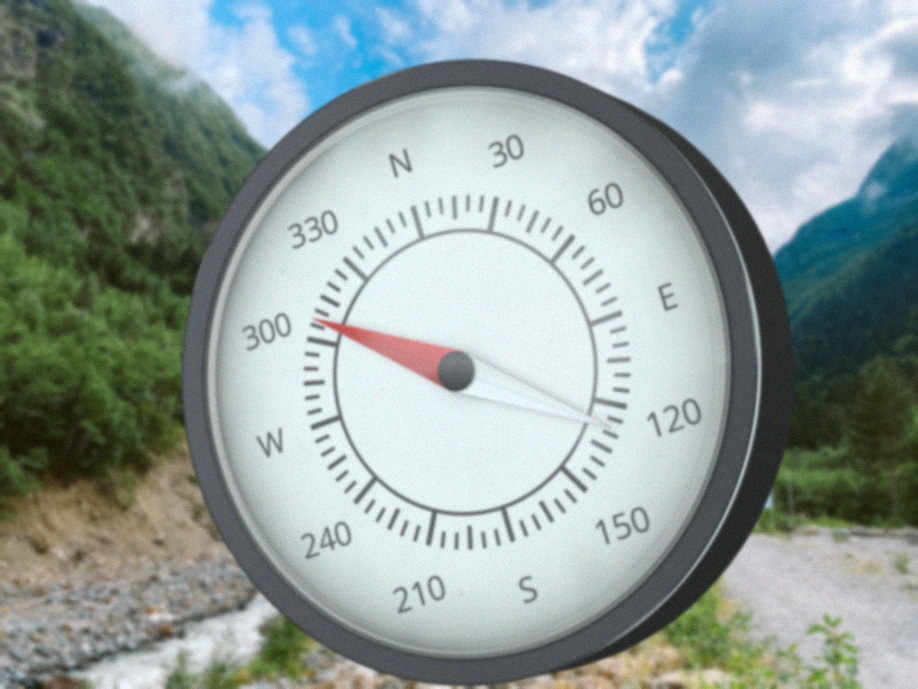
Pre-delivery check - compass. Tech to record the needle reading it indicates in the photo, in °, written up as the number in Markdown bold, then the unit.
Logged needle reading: **307.5** °
